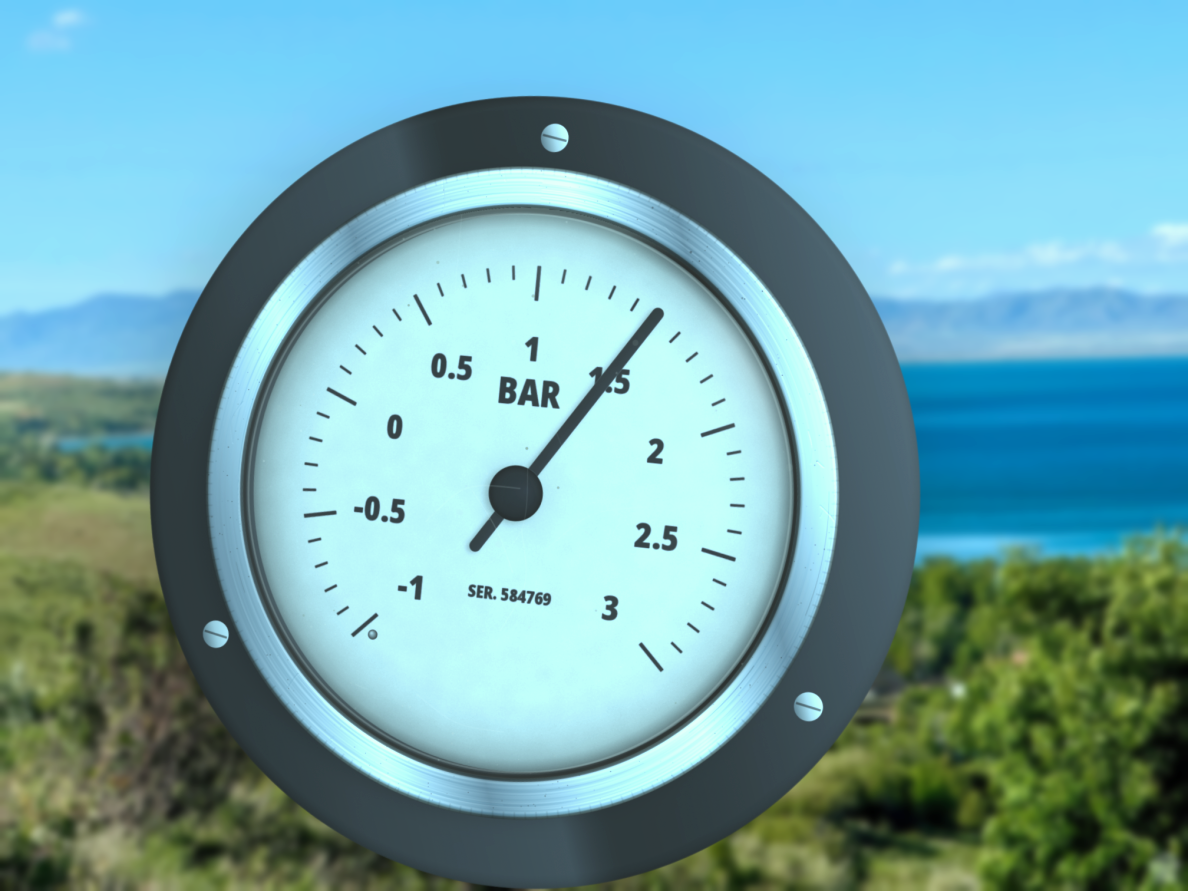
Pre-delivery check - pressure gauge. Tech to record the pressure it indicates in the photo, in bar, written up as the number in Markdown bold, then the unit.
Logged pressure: **1.5** bar
